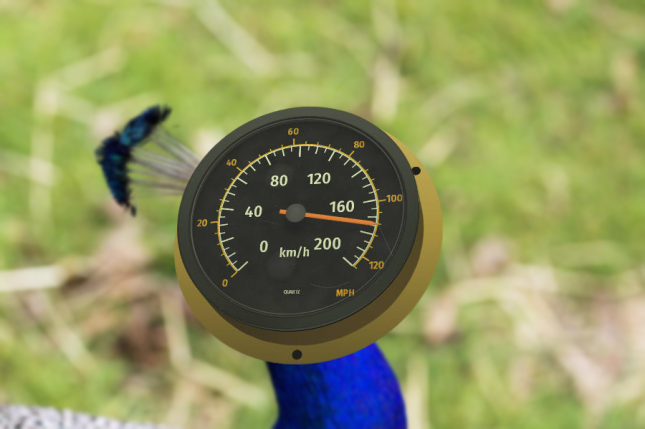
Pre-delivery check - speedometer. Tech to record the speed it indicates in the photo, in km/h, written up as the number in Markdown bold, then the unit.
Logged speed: **175** km/h
